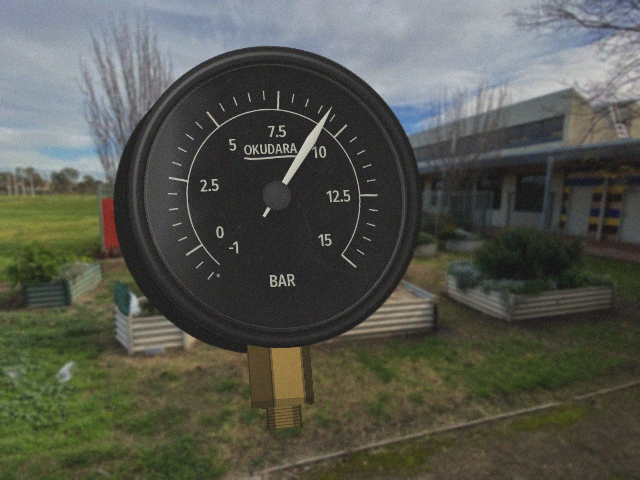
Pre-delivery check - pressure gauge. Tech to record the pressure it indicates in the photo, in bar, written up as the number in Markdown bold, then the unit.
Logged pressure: **9.25** bar
